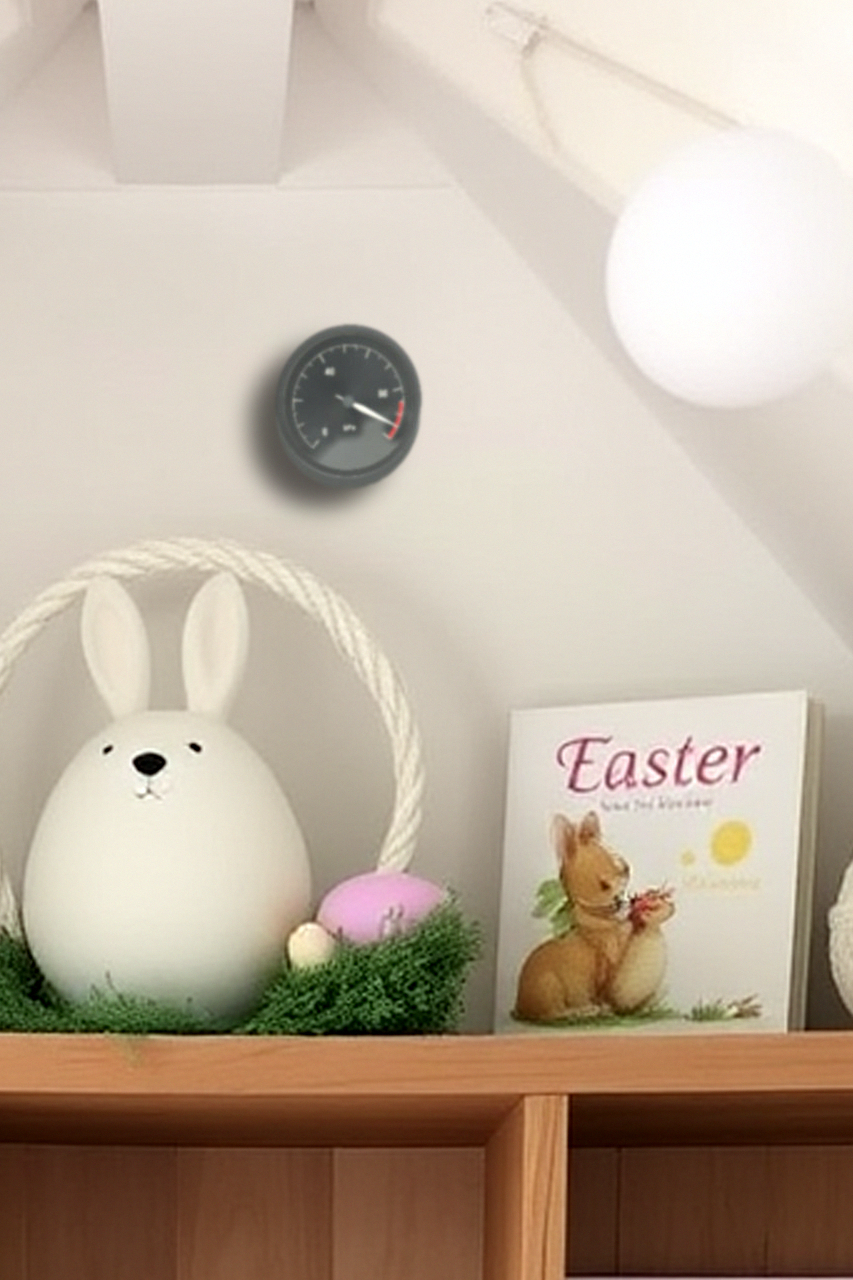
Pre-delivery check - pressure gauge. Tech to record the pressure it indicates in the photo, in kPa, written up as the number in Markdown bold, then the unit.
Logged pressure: **95** kPa
